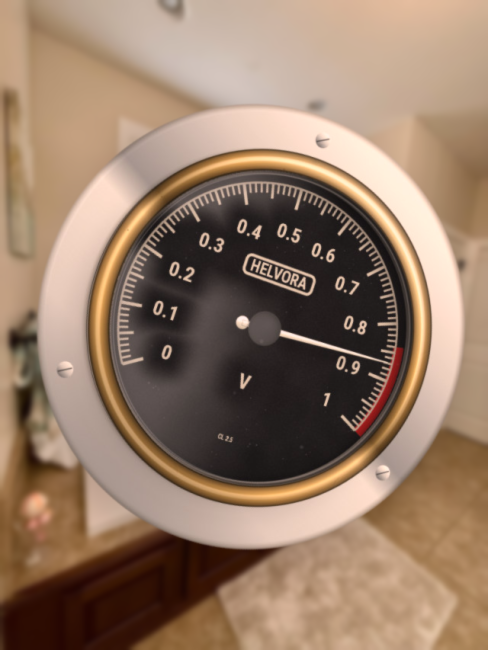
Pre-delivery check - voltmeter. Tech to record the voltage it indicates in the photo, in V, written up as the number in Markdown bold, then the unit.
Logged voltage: **0.87** V
